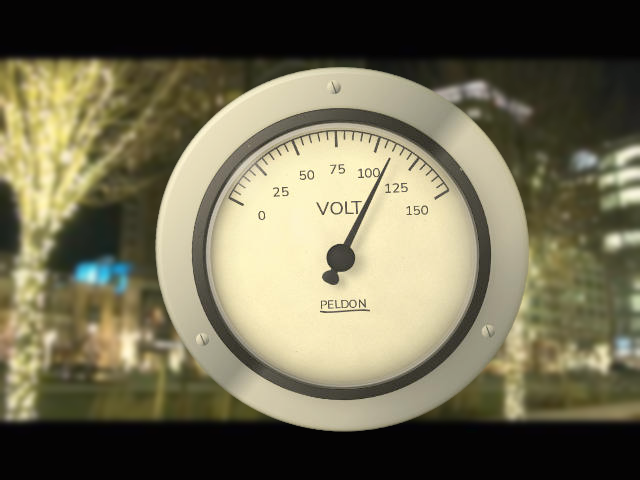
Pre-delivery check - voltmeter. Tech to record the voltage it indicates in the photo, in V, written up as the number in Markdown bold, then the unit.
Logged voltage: **110** V
